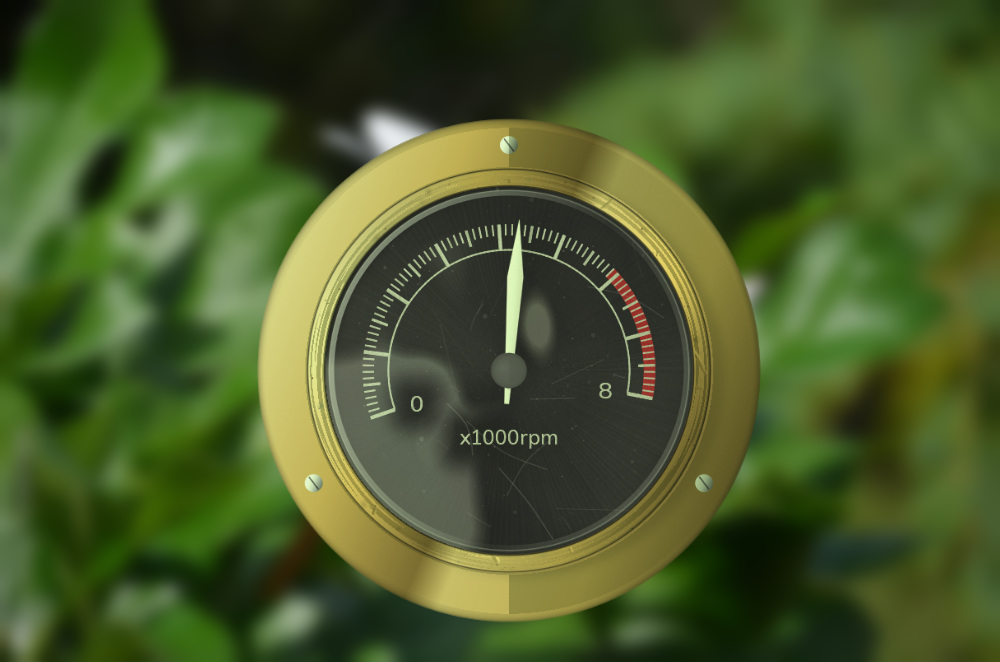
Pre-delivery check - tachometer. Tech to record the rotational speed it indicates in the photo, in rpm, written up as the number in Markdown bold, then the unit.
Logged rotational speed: **4300** rpm
